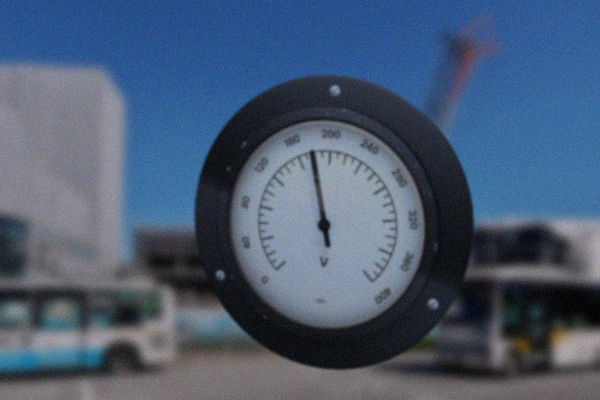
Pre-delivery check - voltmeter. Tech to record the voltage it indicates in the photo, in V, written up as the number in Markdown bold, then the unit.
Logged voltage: **180** V
